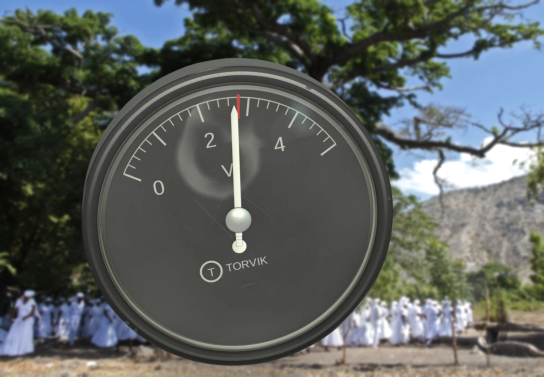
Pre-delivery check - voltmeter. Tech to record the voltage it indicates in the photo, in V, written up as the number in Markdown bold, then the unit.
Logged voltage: **2.7** V
